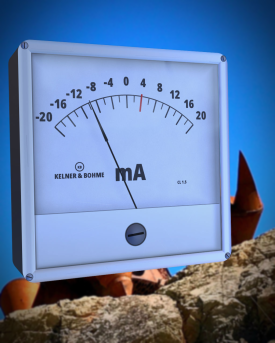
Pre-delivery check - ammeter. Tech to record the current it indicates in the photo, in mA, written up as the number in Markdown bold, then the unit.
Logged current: **-10** mA
